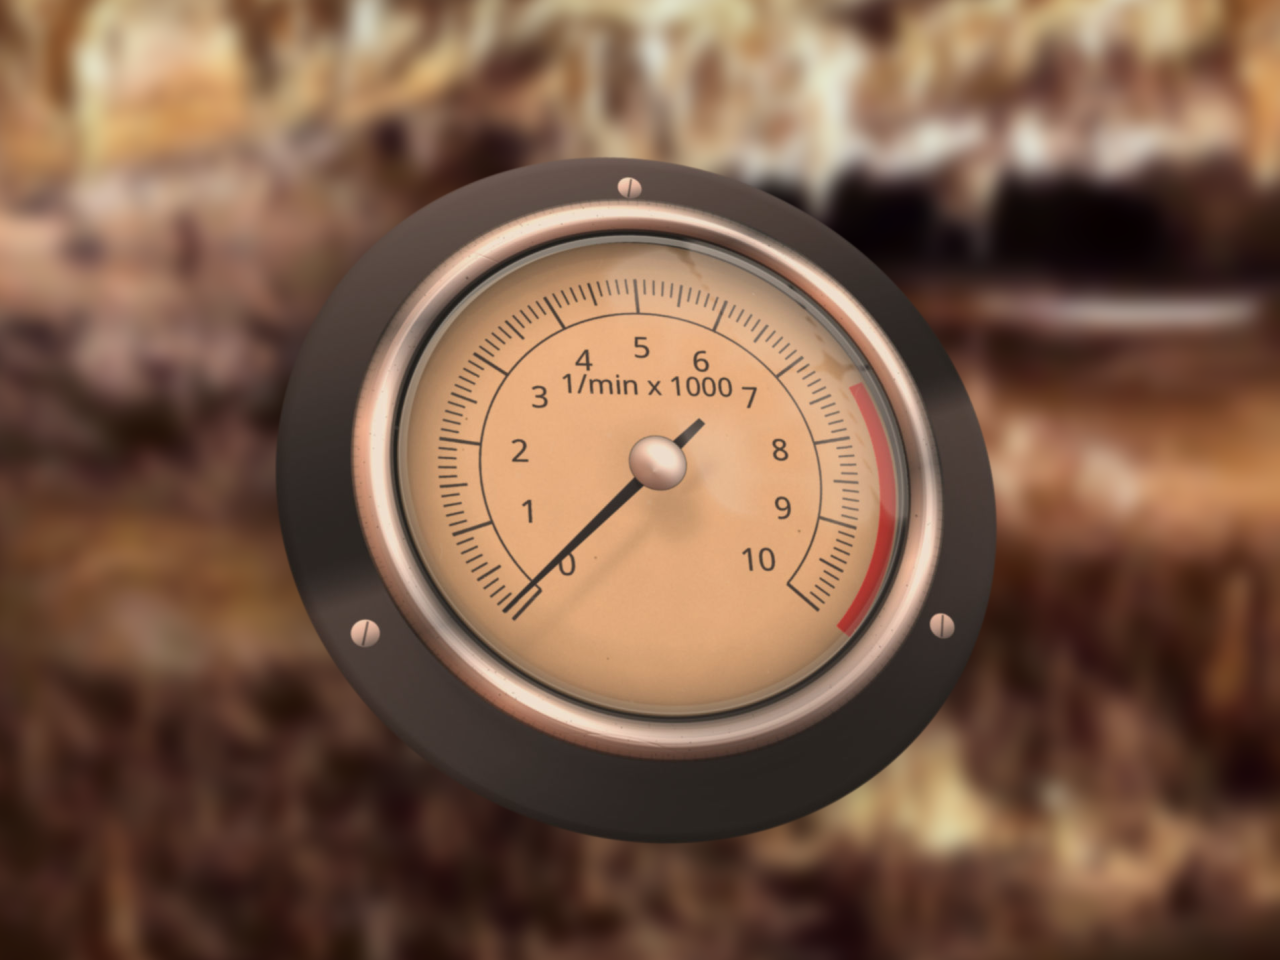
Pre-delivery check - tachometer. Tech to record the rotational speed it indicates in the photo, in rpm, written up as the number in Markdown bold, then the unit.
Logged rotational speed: **100** rpm
